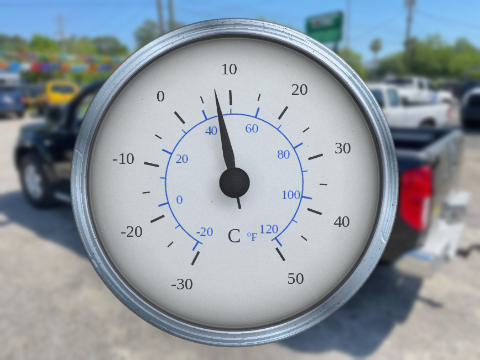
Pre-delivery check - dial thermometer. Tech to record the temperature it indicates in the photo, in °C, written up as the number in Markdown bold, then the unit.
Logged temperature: **7.5** °C
